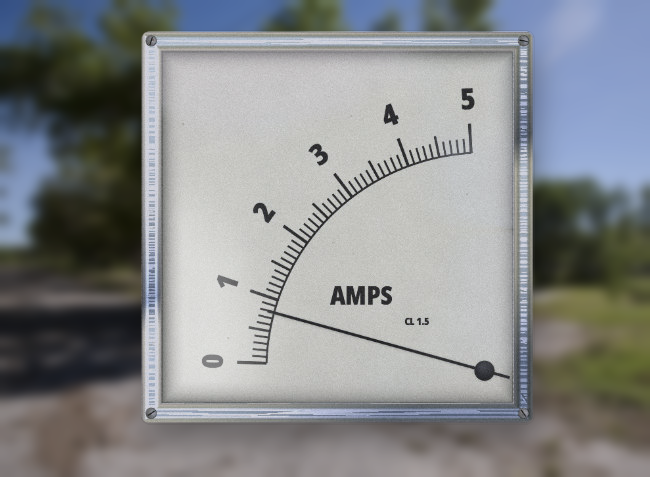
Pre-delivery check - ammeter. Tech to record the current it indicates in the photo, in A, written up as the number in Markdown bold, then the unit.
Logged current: **0.8** A
